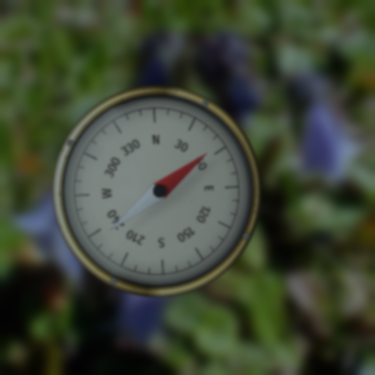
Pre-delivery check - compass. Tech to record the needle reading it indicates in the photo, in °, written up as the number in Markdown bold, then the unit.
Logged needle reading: **55** °
